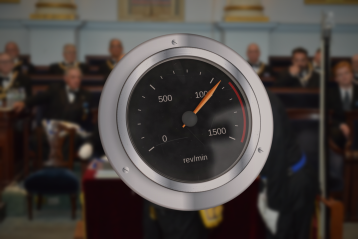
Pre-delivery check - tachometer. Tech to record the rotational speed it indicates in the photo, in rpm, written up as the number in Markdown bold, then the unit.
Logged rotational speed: **1050** rpm
